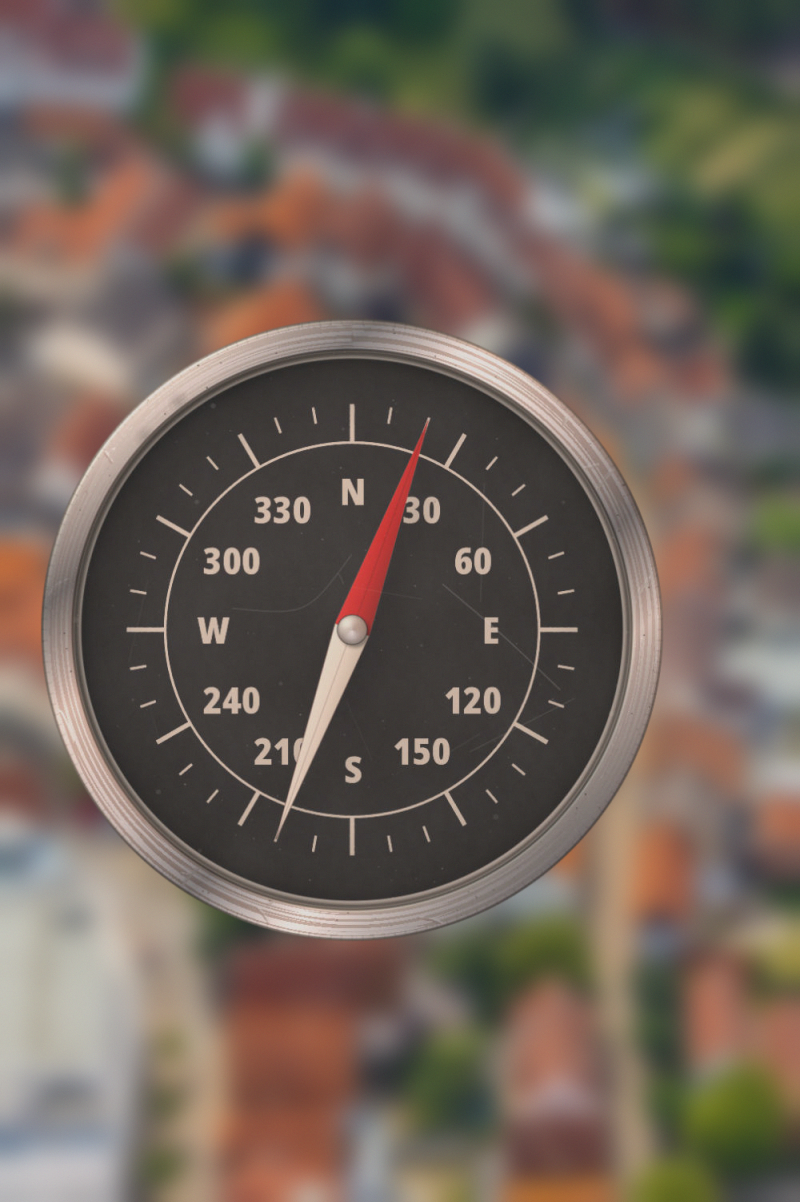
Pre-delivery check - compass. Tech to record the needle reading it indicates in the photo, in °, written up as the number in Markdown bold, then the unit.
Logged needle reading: **20** °
